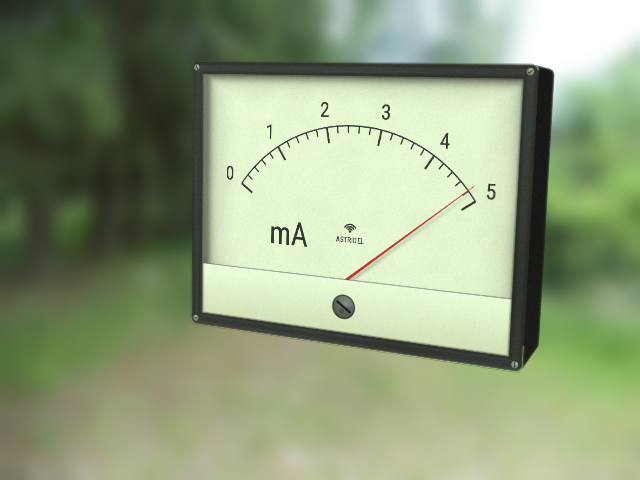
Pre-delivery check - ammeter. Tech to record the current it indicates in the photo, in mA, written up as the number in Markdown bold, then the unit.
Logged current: **4.8** mA
